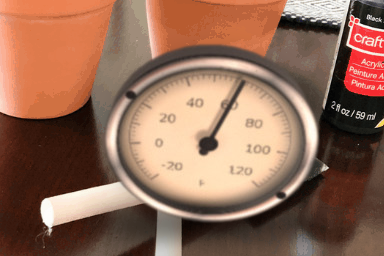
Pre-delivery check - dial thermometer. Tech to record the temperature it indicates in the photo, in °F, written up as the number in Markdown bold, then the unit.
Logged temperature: **60** °F
